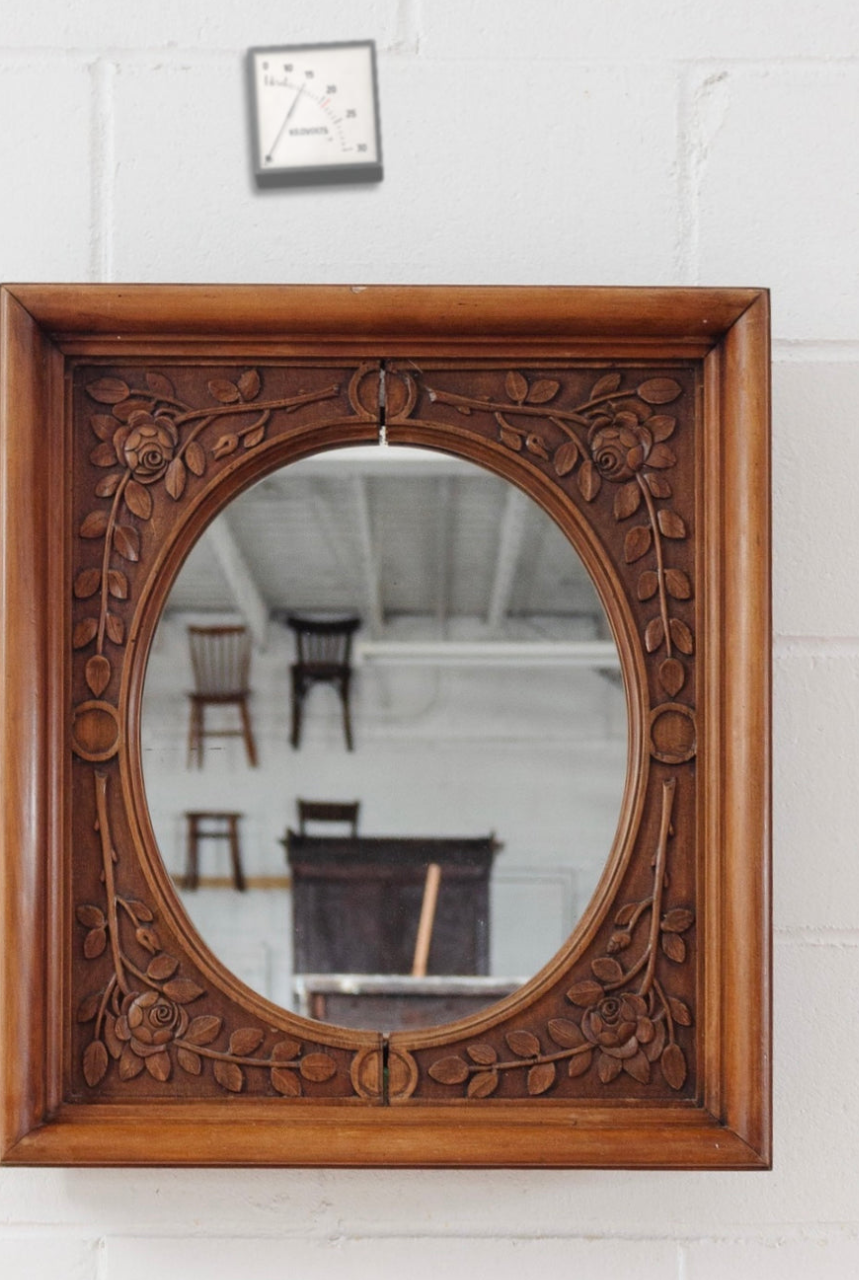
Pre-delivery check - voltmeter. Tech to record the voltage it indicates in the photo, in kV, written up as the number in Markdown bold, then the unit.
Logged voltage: **15** kV
